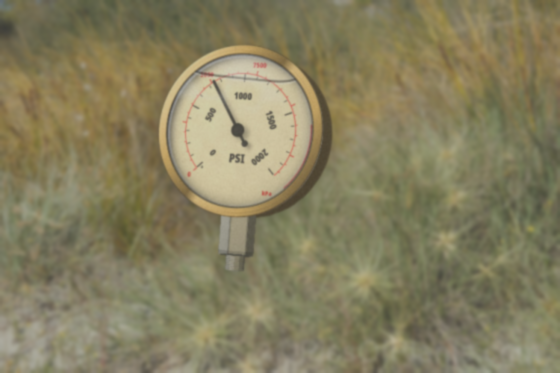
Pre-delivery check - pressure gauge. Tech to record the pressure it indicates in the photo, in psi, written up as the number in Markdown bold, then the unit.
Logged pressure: **750** psi
